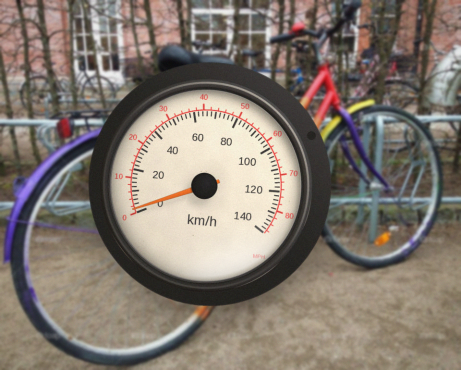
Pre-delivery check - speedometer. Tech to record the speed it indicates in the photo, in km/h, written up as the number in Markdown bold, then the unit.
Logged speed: **2** km/h
